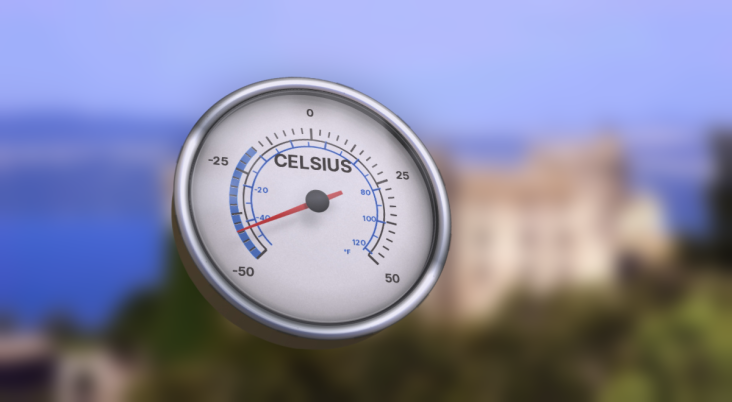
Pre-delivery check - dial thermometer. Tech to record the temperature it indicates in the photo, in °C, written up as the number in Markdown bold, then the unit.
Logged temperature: **-42.5** °C
